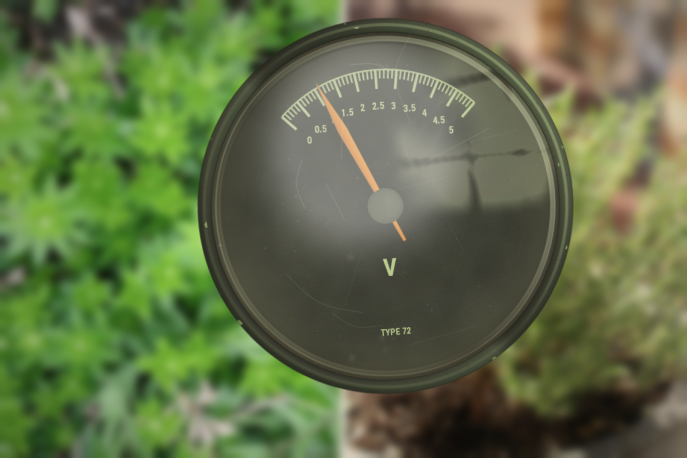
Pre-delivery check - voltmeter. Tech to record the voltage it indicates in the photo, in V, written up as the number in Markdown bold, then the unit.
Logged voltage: **1.1** V
